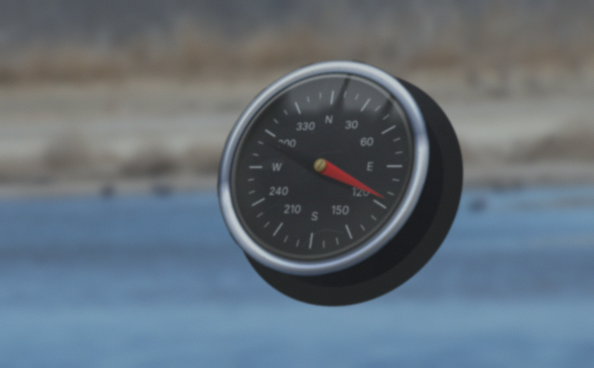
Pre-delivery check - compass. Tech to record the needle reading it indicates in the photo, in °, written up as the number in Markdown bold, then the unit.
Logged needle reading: **115** °
